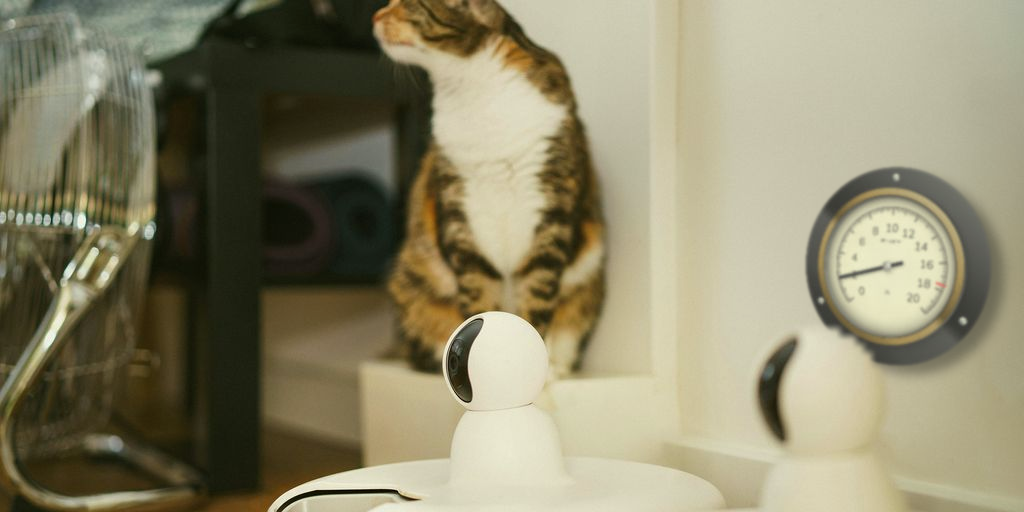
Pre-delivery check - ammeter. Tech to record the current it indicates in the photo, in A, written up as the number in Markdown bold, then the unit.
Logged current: **2** A
